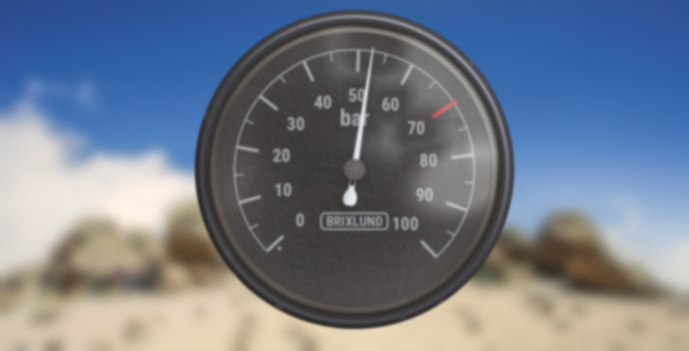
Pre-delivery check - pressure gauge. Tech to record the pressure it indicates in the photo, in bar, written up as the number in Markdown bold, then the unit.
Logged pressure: **52.5** bar
